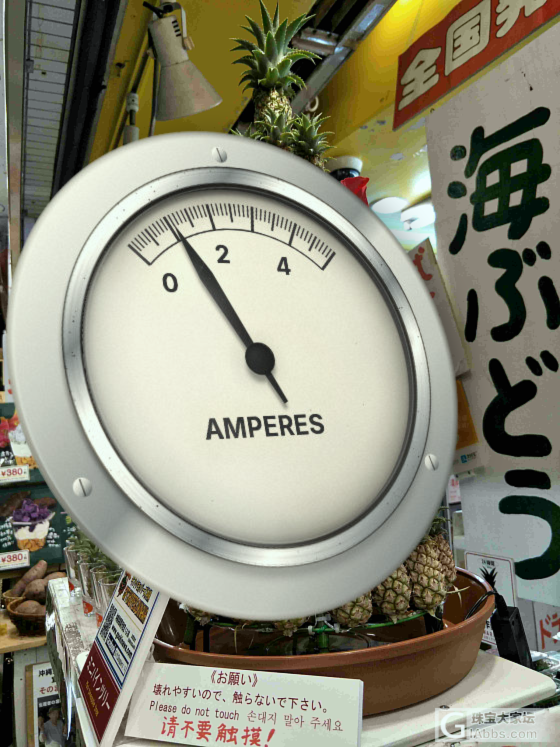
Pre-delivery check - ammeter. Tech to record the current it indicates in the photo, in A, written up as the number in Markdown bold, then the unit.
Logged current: **1** A
